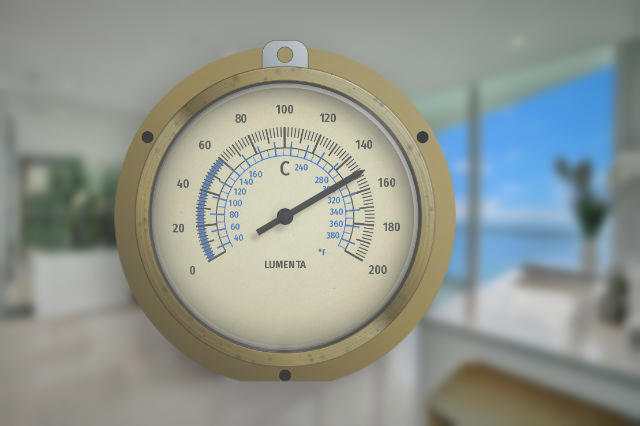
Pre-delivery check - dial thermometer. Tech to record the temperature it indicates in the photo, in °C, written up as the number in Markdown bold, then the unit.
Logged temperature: **150** °C
